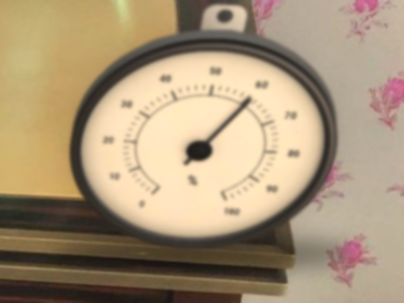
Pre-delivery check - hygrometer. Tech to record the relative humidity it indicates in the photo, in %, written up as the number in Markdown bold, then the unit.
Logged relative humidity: **60** %
